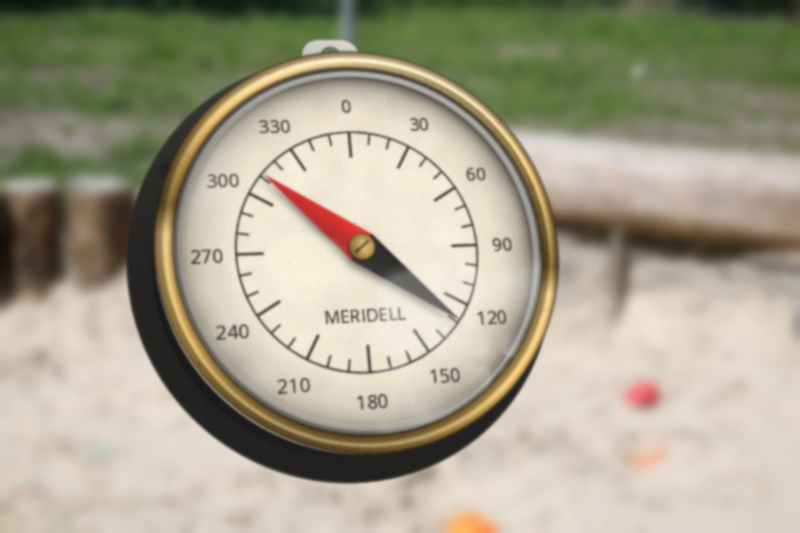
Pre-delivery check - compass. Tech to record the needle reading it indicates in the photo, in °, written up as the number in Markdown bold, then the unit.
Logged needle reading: **310** °
